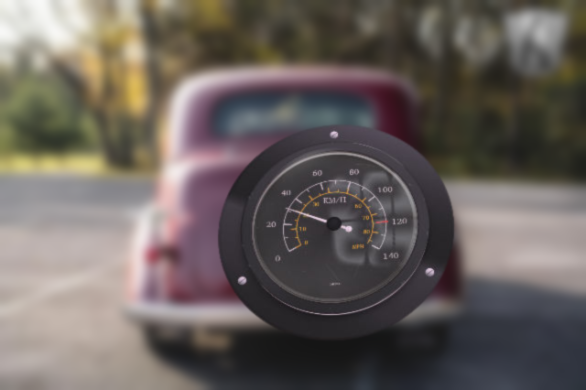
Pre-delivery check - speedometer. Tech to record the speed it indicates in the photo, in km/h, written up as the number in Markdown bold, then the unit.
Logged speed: **30** km/h
